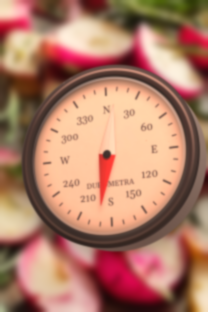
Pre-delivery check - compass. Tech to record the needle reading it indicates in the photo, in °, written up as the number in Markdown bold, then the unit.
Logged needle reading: **190** °
